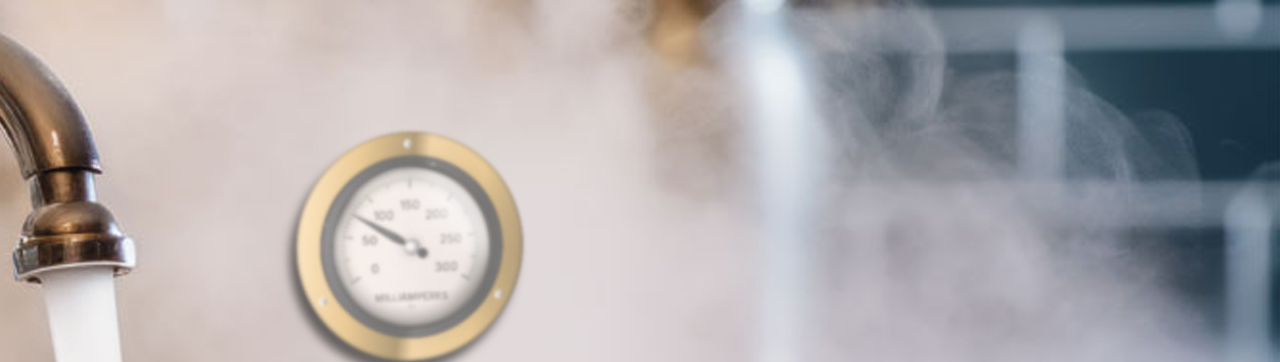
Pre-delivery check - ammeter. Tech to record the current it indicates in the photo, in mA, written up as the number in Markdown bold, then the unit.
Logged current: **75** mA
